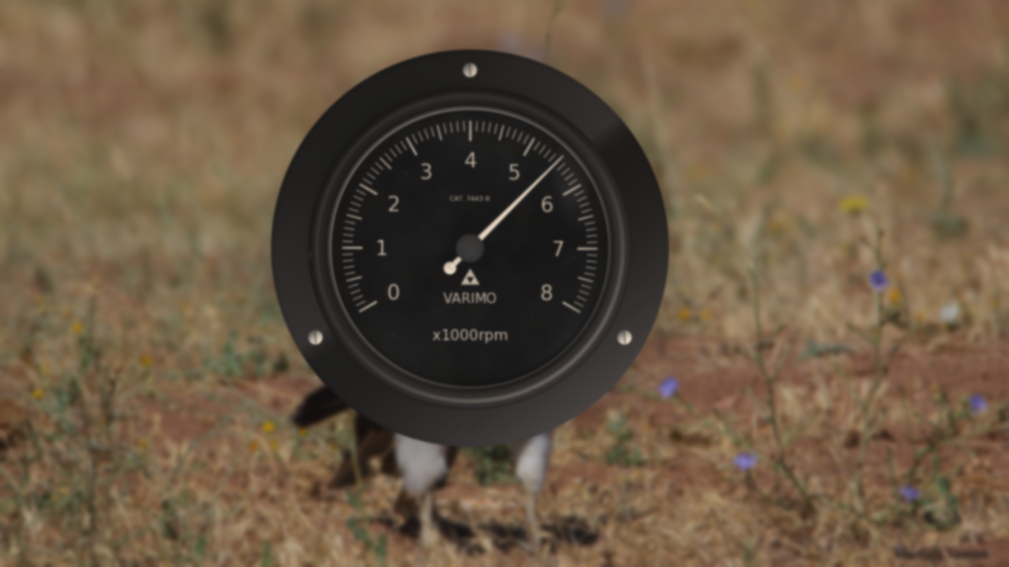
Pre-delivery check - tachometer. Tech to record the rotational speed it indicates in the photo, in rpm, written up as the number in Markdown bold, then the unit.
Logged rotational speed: **5500** rpm
